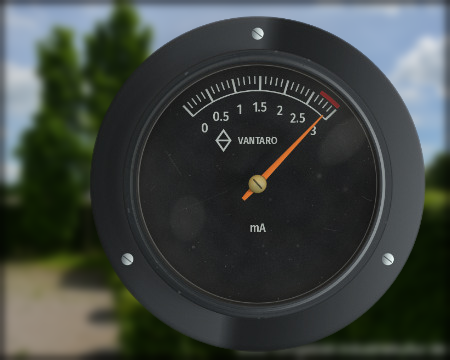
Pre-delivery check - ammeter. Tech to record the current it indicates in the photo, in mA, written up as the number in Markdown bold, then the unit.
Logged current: **2.9** mA
